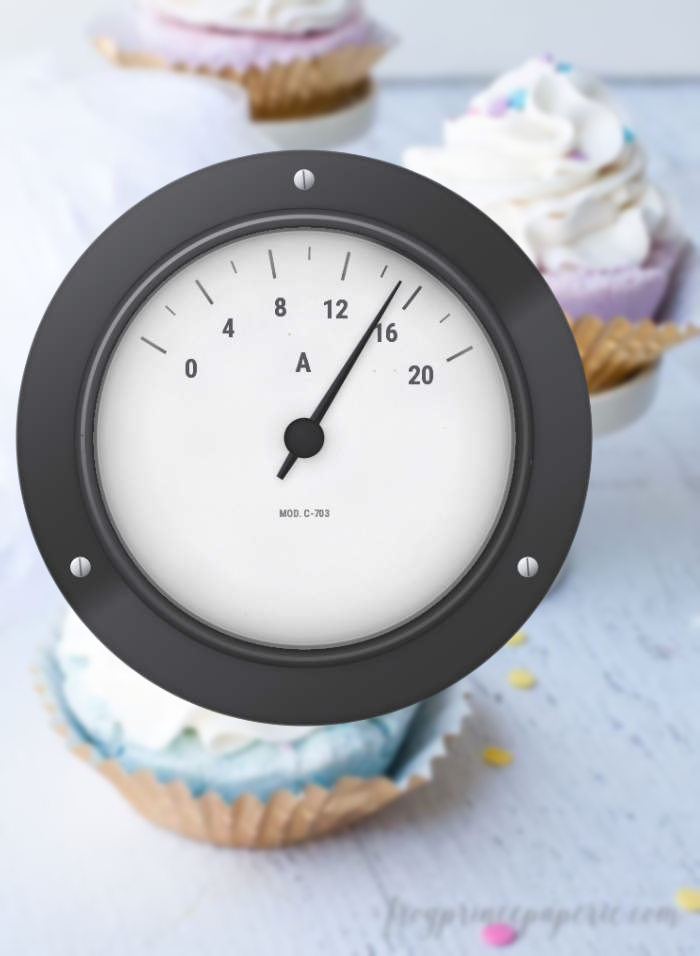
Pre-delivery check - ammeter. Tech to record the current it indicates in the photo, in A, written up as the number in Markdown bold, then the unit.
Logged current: **15** A
